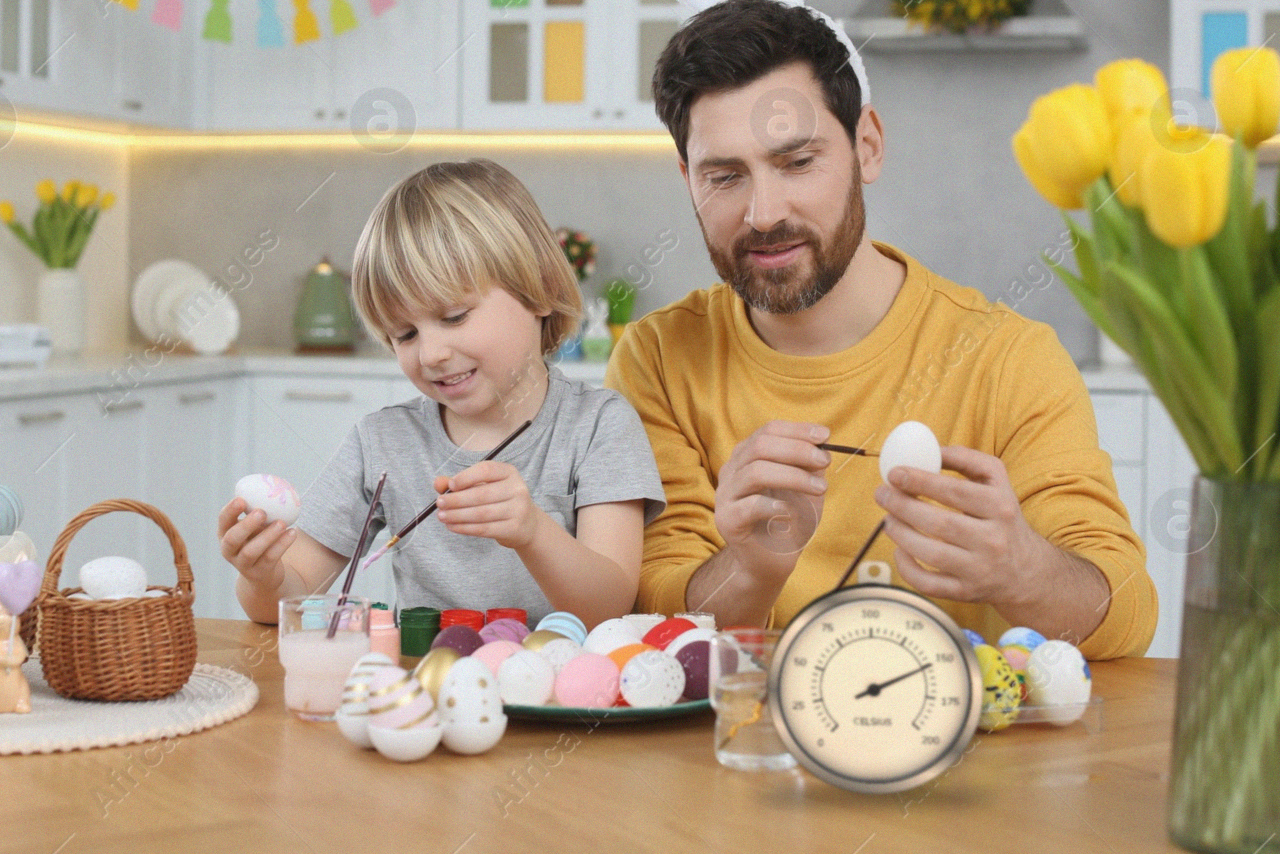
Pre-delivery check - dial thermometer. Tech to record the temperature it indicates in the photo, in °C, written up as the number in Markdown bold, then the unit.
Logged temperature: **150** °C
